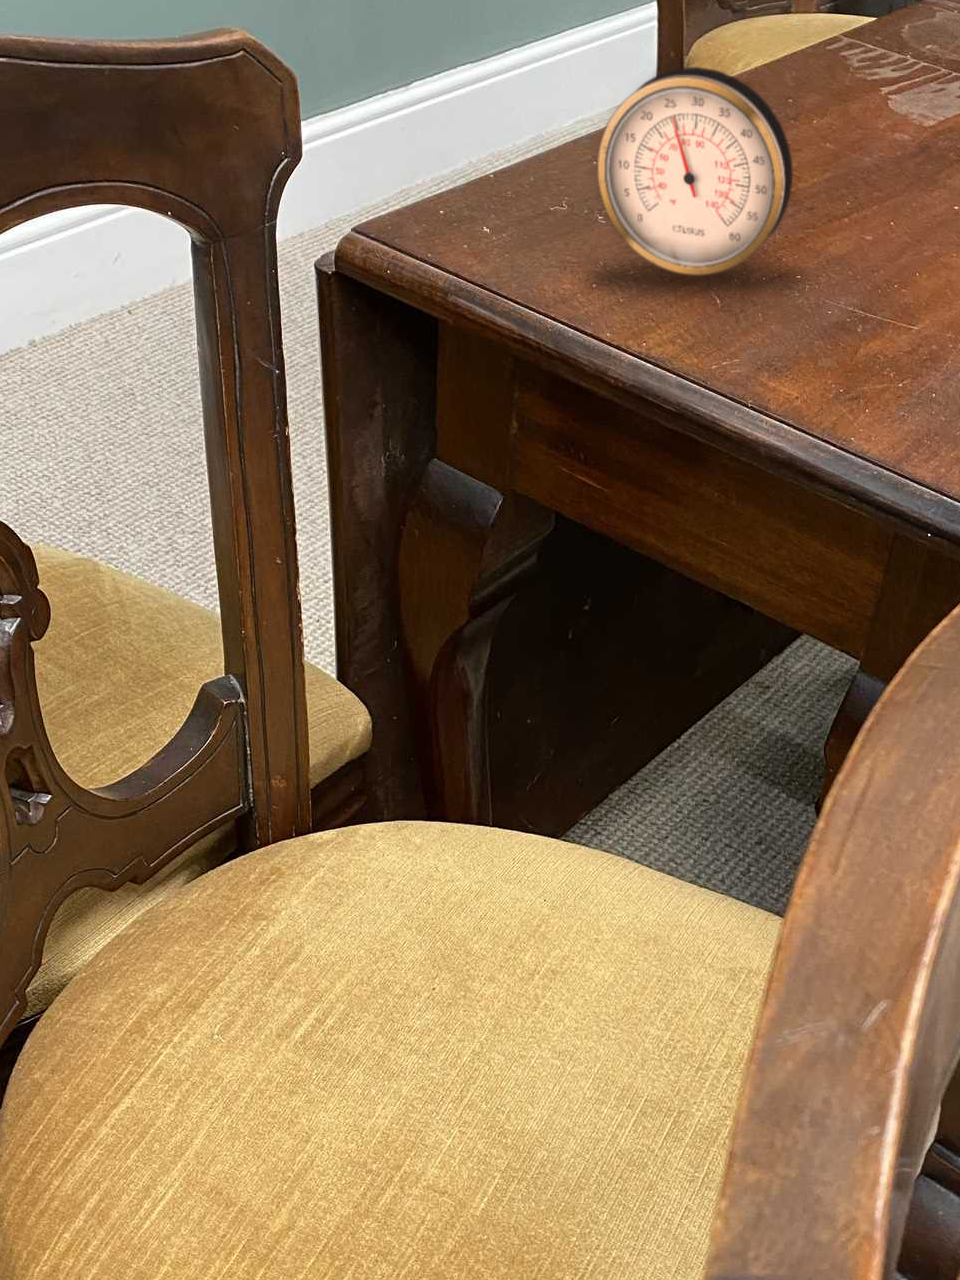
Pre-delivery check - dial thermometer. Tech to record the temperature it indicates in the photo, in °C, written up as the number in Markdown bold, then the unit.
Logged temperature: **25** °C
